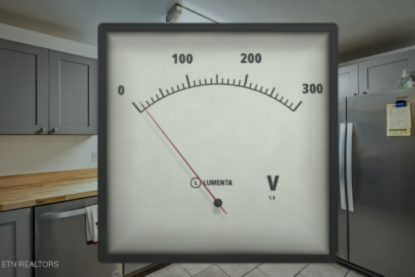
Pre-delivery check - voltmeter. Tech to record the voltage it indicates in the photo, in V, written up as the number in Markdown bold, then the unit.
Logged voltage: **10** V
